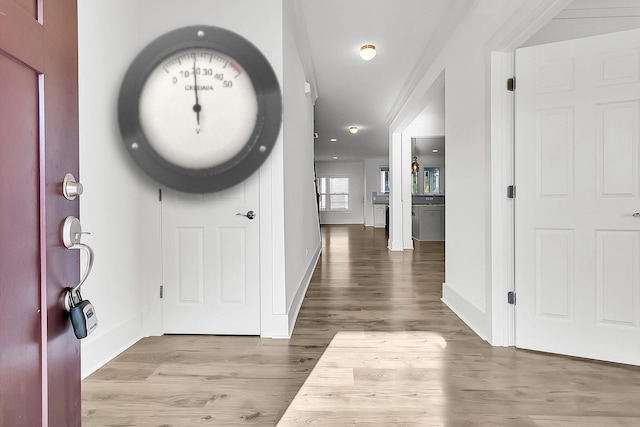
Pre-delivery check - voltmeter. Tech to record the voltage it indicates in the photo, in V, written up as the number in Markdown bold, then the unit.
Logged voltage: **20** V
